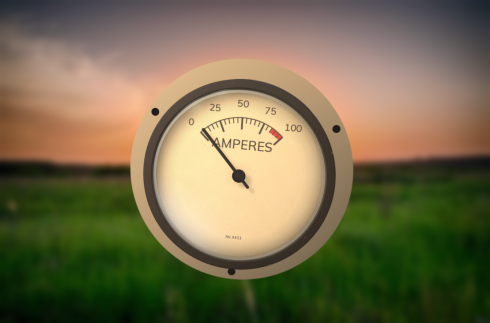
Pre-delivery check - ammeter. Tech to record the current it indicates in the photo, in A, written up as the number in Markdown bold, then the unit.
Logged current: **5** A
